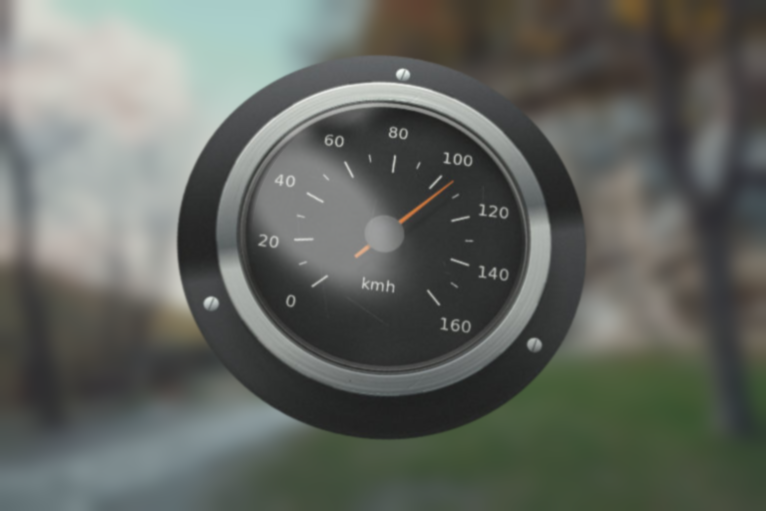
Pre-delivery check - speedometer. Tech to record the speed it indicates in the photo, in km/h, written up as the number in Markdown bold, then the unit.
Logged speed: **105** km/h
